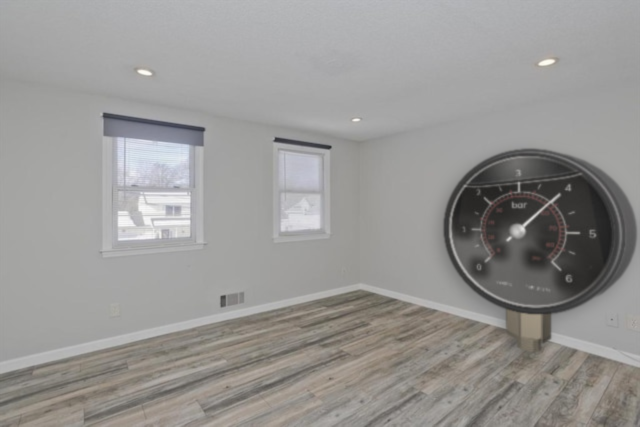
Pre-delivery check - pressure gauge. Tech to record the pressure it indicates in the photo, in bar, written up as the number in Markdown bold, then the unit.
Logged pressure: **4** bar
